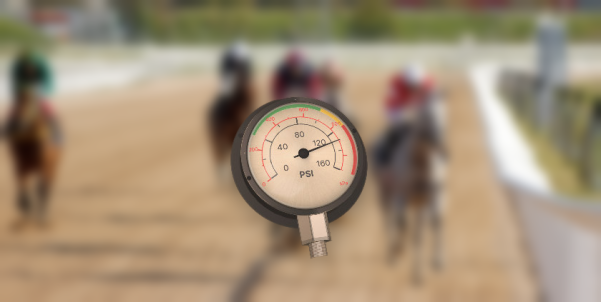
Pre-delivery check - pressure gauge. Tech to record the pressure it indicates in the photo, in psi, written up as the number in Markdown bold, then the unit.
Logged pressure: **130** psi
